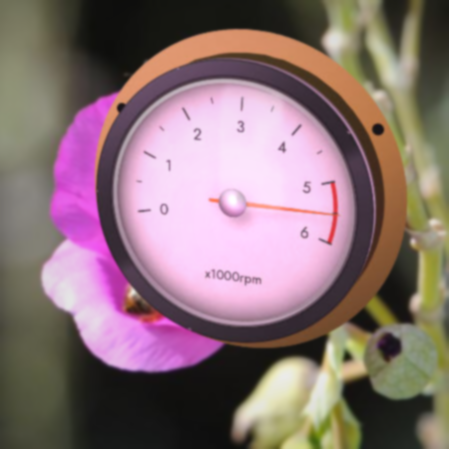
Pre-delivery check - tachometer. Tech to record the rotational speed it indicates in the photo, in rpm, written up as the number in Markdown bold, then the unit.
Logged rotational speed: **5500** rpm
